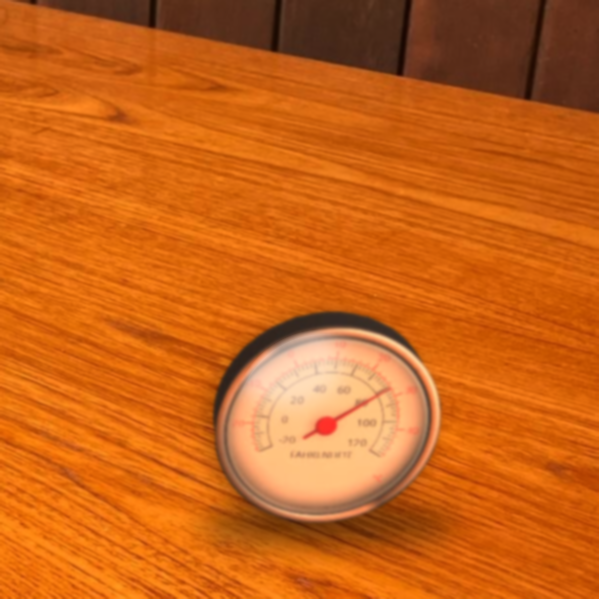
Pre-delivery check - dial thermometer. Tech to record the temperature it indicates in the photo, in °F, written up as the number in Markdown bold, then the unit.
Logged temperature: **80** °F
